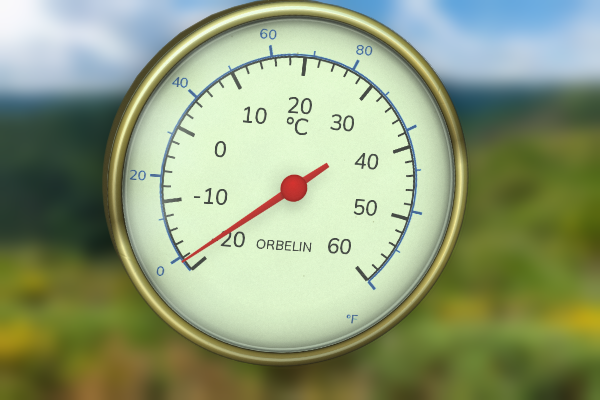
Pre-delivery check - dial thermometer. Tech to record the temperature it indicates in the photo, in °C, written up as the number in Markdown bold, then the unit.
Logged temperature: **-18** °C
